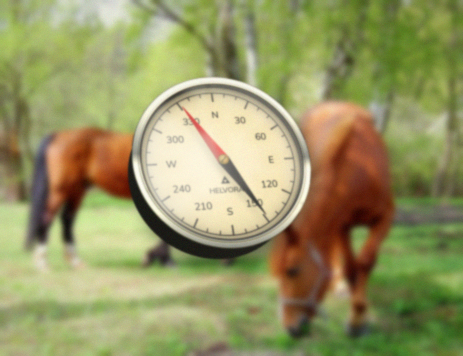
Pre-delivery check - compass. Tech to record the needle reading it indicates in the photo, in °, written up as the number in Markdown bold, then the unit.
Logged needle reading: **330** °
